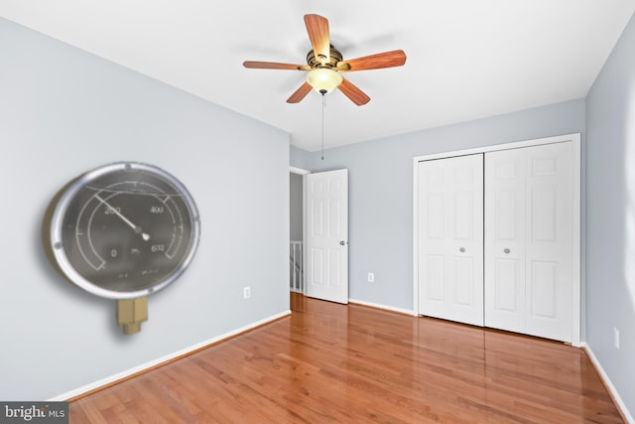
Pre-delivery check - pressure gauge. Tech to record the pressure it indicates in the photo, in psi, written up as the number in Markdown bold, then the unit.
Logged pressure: **200** psi
